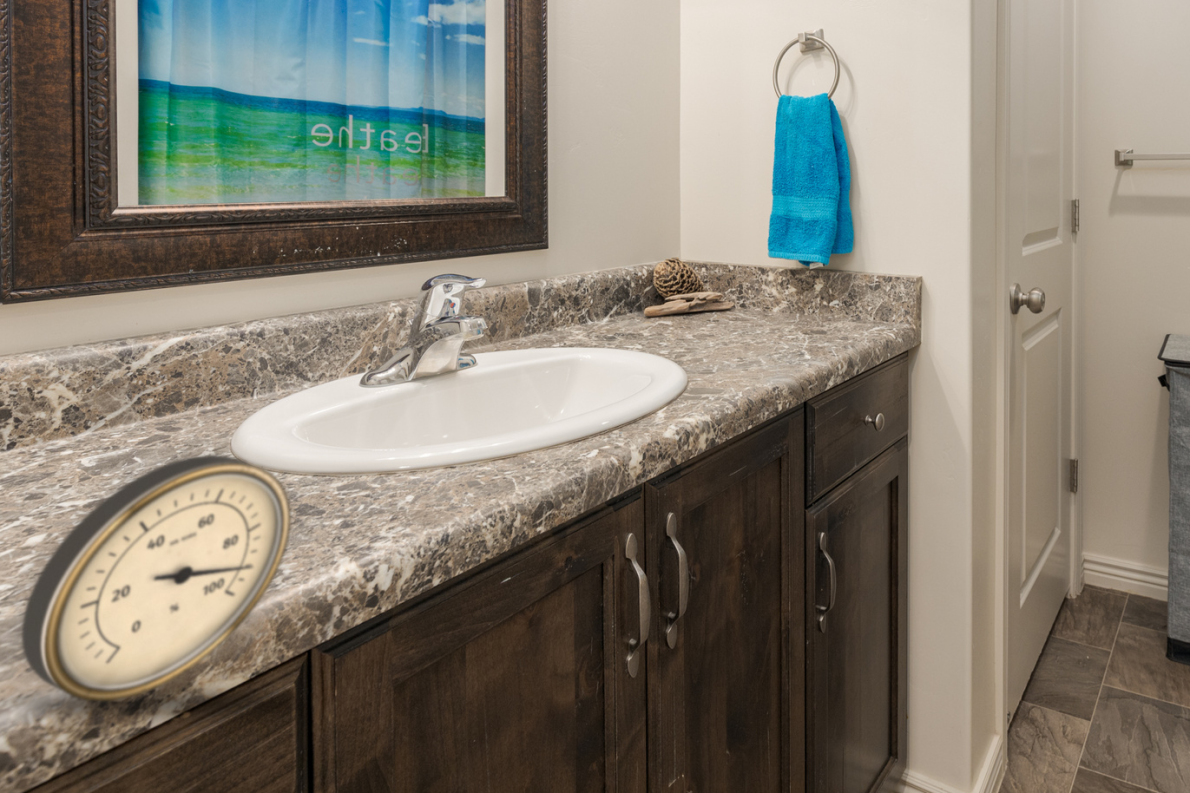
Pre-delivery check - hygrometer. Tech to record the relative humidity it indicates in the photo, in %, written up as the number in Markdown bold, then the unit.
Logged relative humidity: **92** %
